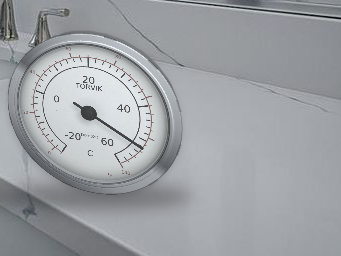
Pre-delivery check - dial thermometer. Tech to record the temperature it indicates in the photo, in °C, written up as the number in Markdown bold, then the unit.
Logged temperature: **52** °C
